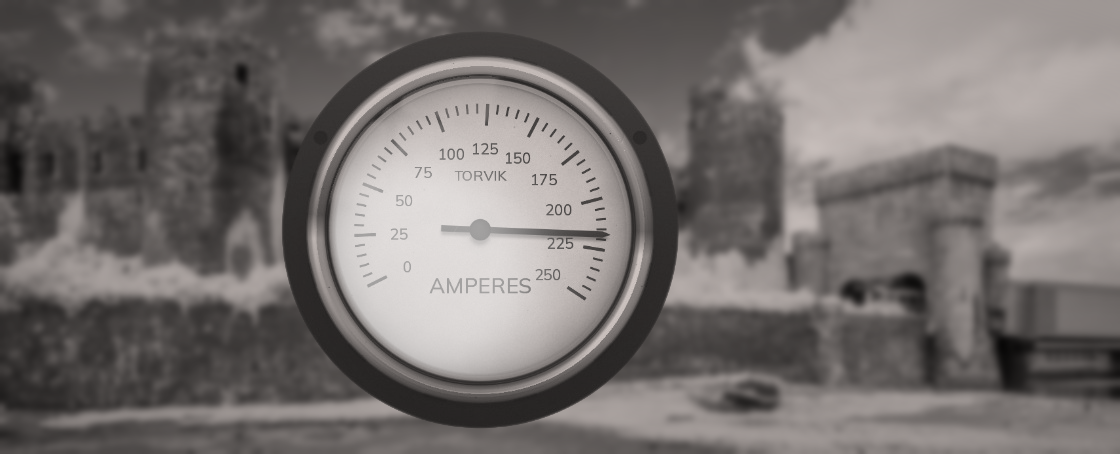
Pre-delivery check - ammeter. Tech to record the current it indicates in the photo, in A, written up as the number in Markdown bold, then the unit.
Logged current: **217.5** A
